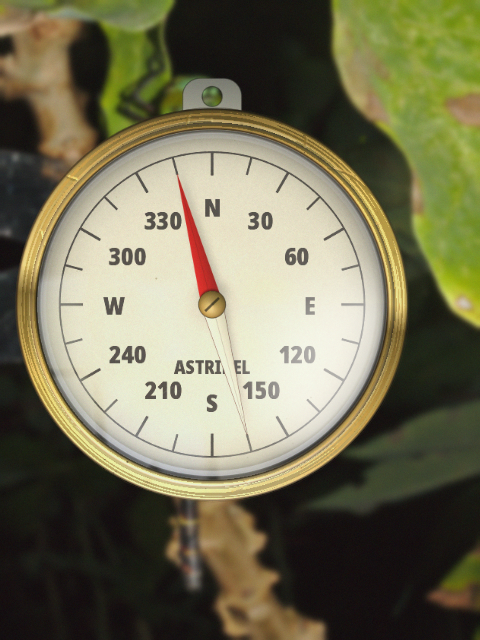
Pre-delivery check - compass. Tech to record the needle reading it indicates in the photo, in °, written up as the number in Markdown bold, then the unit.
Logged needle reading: **345** °
